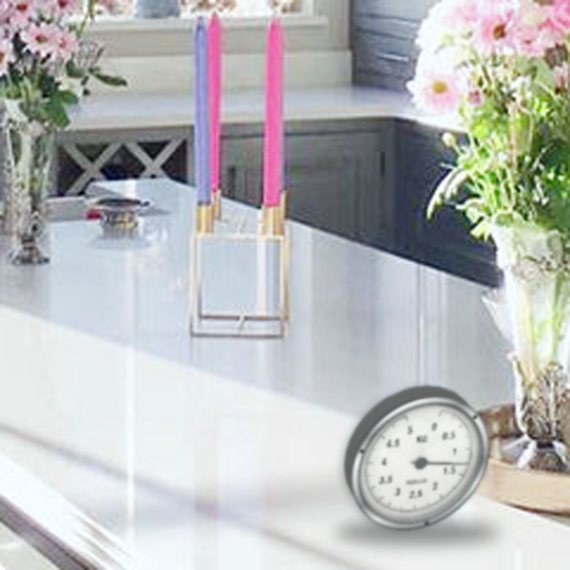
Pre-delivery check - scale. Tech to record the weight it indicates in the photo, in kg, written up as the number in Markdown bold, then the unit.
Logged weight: **1.25** kg
